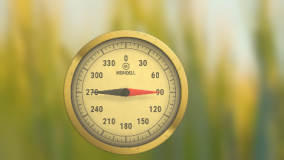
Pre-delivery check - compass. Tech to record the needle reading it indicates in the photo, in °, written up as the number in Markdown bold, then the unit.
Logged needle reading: **90** °
